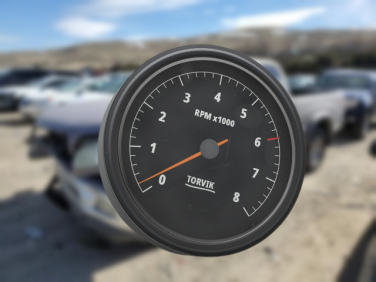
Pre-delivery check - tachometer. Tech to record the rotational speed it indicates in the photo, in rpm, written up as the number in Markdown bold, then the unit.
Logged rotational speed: **200** rpm
